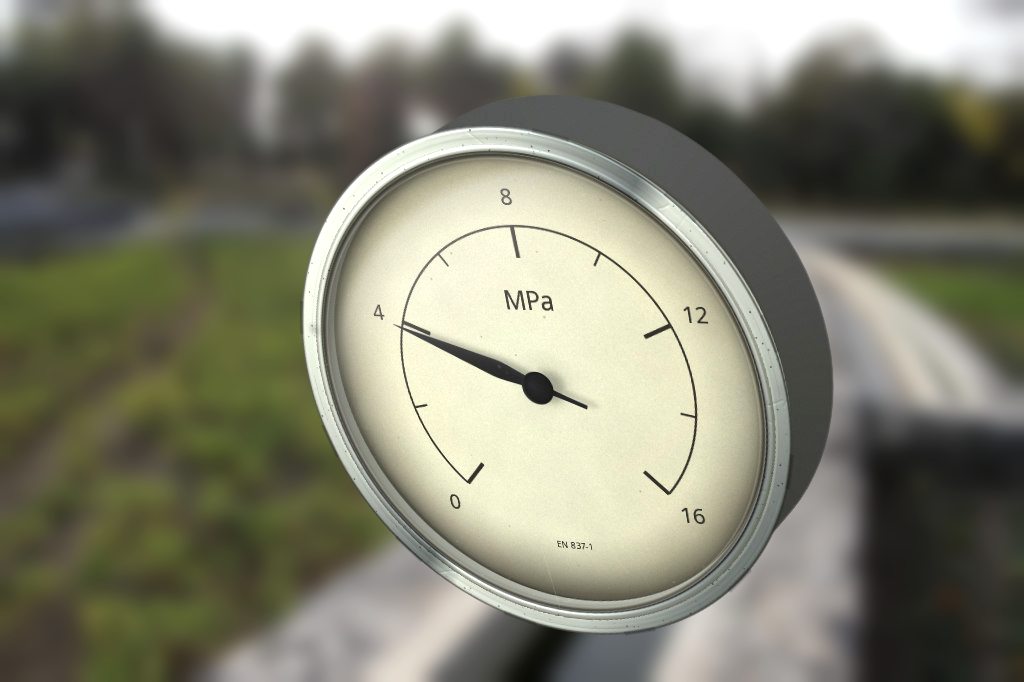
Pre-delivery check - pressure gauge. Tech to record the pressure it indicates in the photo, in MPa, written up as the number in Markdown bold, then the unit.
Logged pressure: **4** MPa
